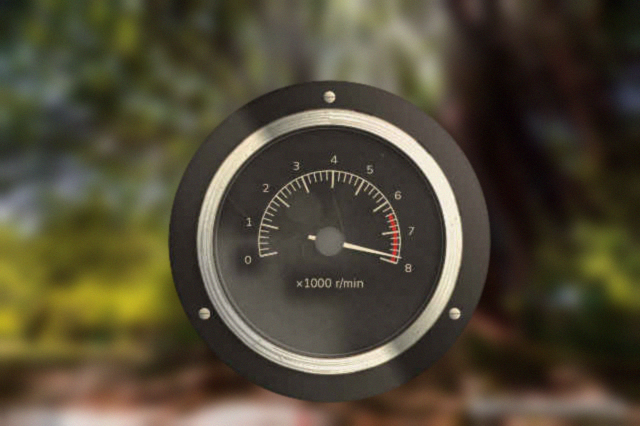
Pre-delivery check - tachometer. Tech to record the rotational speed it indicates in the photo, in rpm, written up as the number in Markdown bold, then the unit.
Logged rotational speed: **7800** rpm
